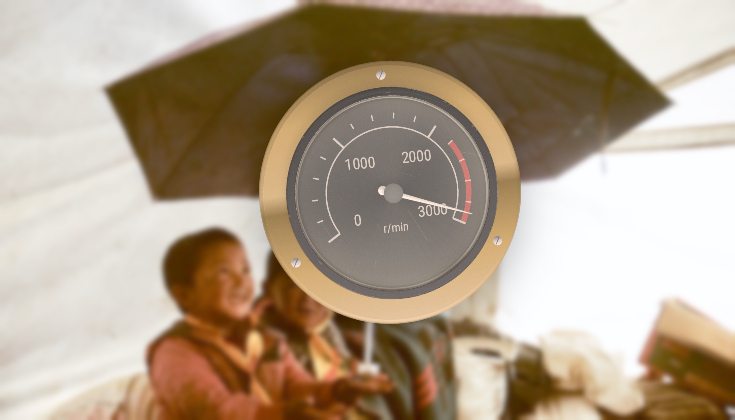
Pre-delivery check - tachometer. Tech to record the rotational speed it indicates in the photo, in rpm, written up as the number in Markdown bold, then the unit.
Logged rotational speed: **2900** rpm
